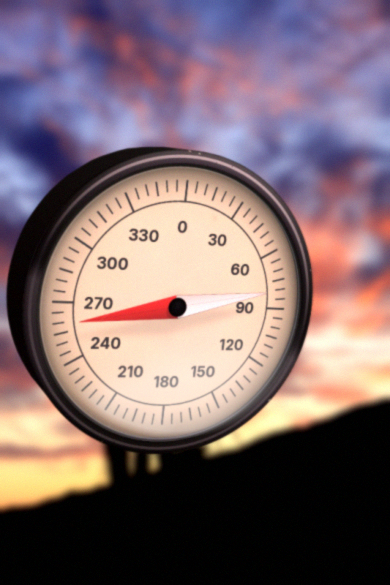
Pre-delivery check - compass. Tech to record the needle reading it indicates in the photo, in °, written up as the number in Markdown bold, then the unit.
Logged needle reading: **260** °
